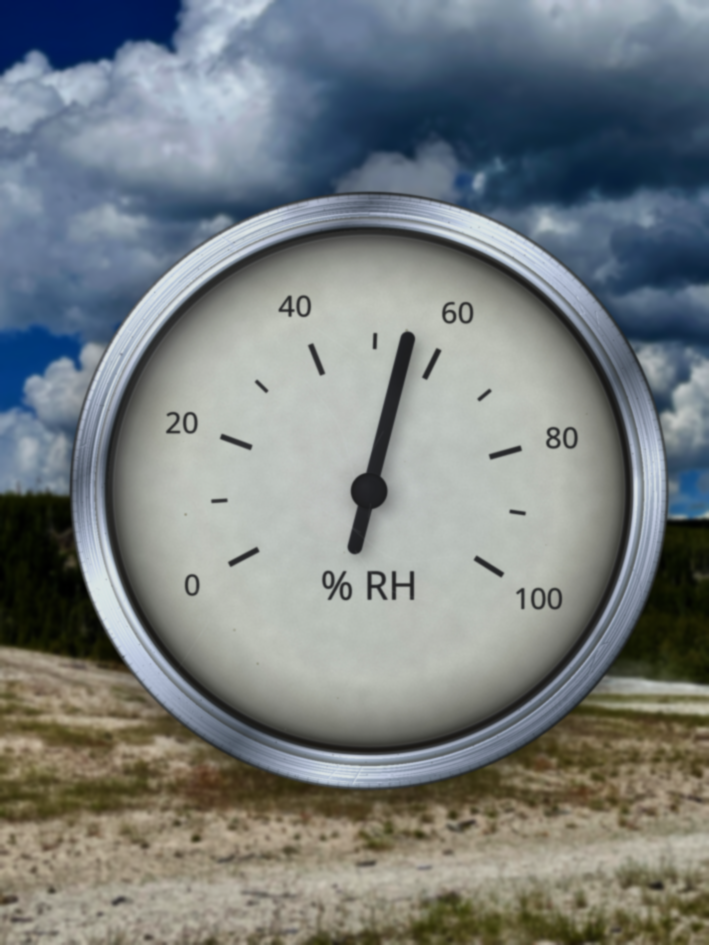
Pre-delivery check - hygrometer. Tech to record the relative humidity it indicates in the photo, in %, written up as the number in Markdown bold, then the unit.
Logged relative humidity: **55** %
